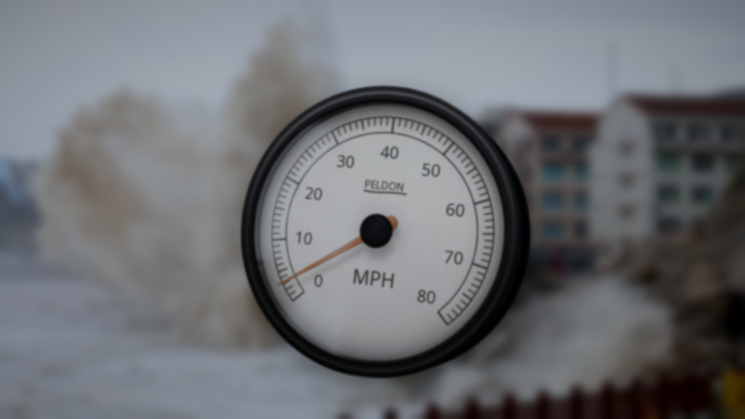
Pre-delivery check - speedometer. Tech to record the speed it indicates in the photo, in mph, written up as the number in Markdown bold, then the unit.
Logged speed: **3** mph
